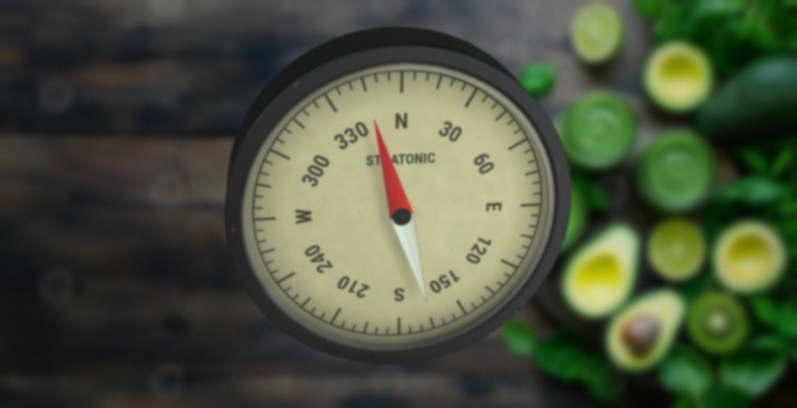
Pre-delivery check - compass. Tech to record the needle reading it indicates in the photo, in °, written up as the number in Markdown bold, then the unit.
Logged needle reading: **345** °
